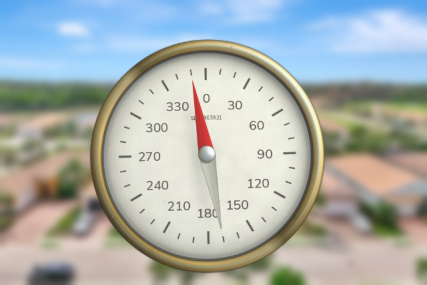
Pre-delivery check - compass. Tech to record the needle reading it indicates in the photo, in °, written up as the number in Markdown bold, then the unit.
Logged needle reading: **350** °
